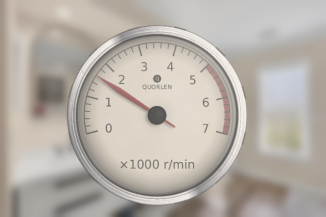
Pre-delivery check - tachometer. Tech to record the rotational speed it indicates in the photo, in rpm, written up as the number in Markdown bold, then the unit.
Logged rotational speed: **1600** rpm
